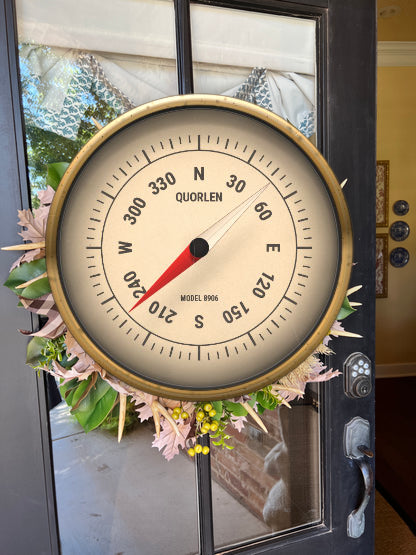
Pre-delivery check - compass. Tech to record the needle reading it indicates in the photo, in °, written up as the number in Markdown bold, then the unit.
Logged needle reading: **227.5** °
